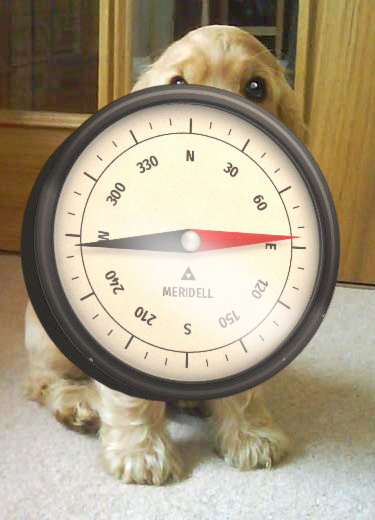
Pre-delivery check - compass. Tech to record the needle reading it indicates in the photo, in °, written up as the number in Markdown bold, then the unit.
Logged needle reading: **85** °
